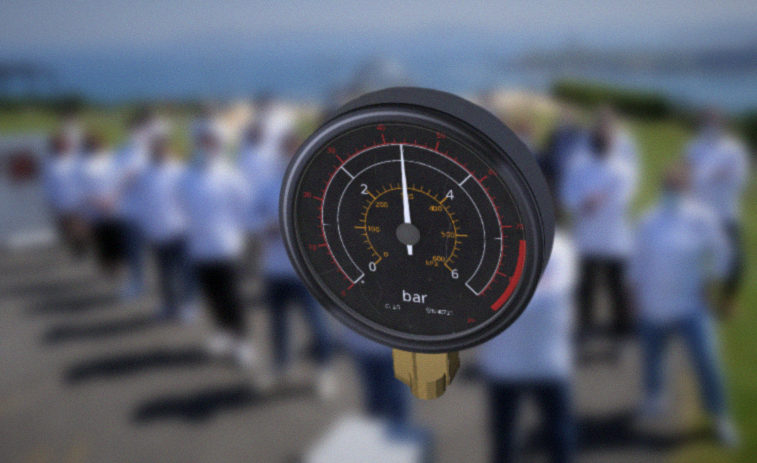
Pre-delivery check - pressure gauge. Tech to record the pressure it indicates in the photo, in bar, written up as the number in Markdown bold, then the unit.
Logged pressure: **3** bar
